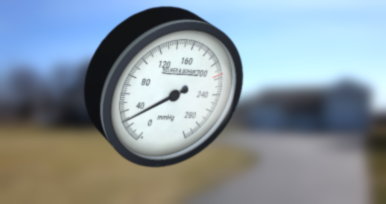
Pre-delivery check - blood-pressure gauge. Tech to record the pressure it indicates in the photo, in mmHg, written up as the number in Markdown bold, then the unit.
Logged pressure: **30** mmHg
